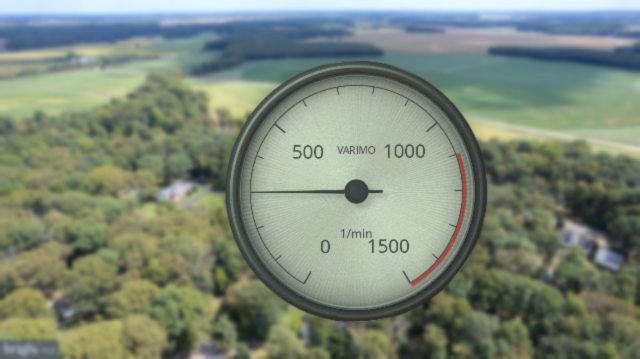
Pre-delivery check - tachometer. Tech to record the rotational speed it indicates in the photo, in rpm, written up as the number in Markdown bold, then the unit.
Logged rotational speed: **300** rpm
